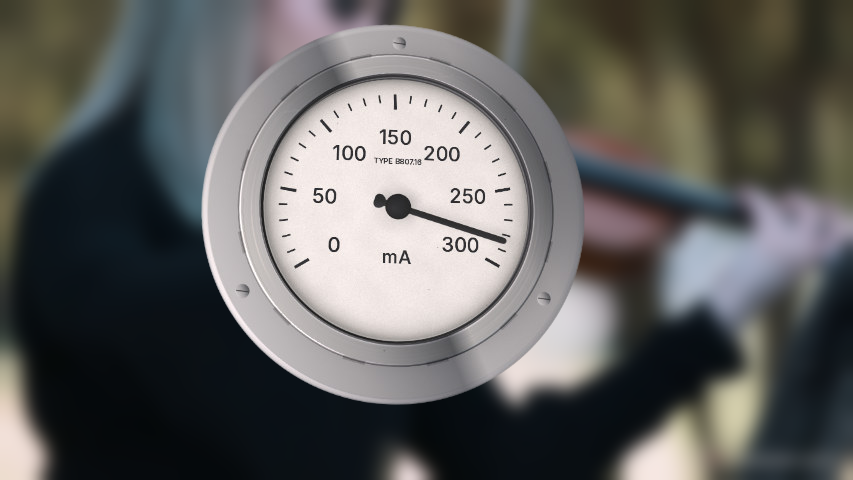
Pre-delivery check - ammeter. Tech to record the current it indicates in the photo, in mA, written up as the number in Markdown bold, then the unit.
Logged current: **285** mA
